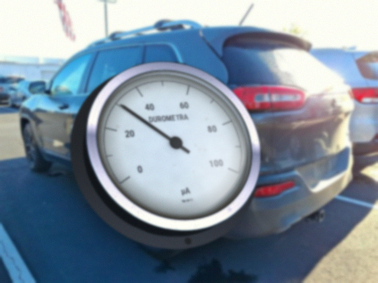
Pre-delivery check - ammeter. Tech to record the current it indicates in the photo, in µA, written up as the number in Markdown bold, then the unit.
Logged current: **30** µA
